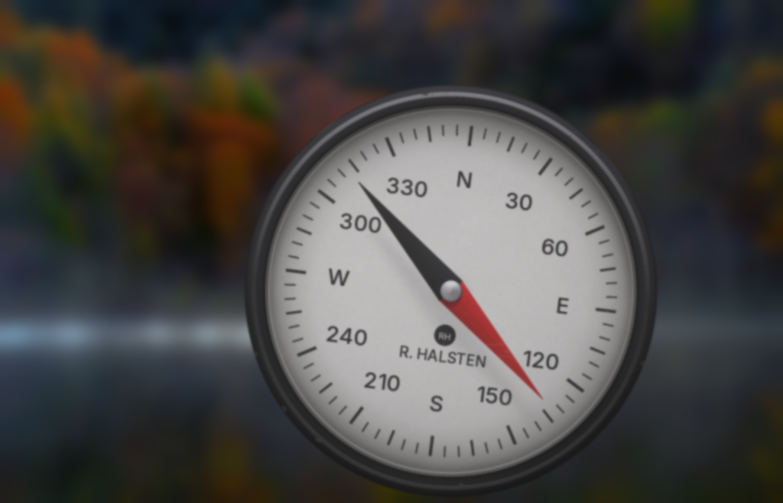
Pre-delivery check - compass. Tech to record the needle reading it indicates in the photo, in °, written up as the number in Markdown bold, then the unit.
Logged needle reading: **132.5** °
